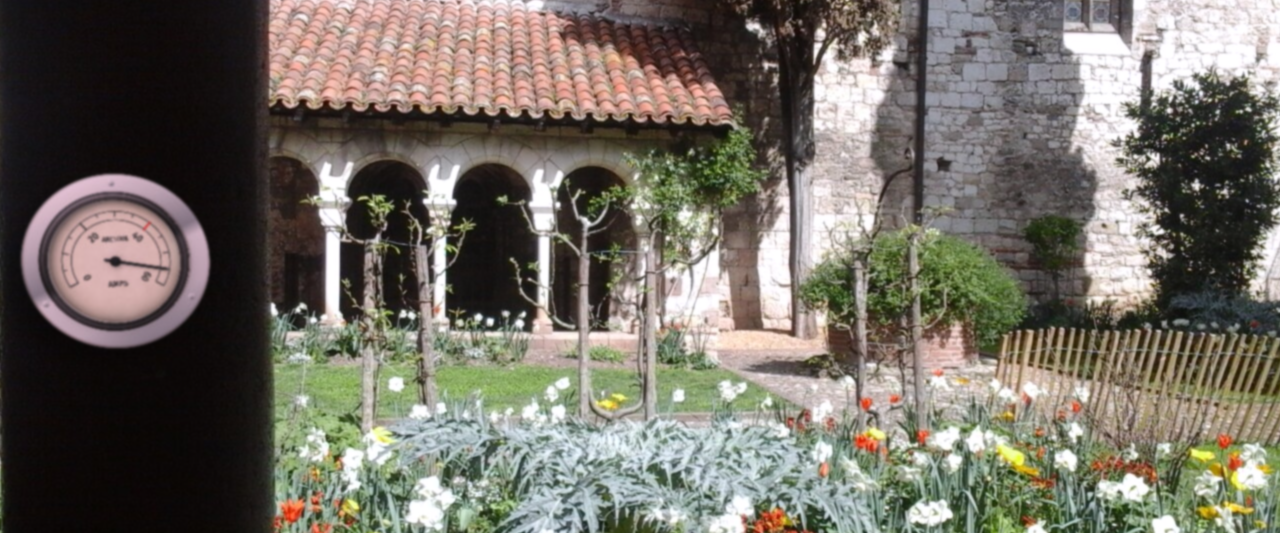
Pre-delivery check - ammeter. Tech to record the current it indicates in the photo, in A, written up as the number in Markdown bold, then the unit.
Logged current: **55** A
